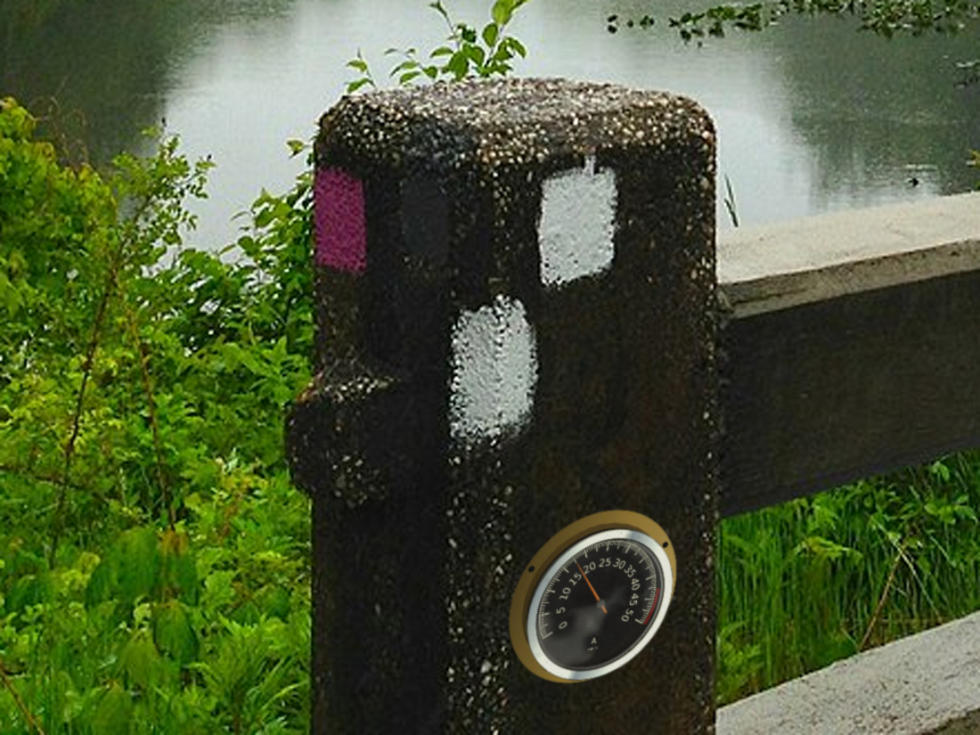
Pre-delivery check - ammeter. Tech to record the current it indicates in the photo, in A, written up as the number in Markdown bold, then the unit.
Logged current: **17.5** A
